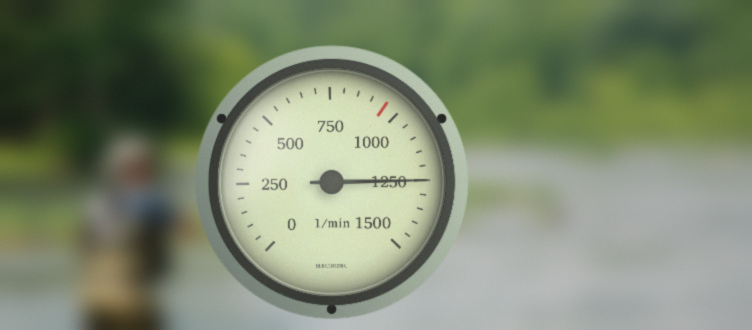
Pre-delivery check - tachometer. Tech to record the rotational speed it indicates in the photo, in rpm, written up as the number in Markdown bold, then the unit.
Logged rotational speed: **1250** rpm
